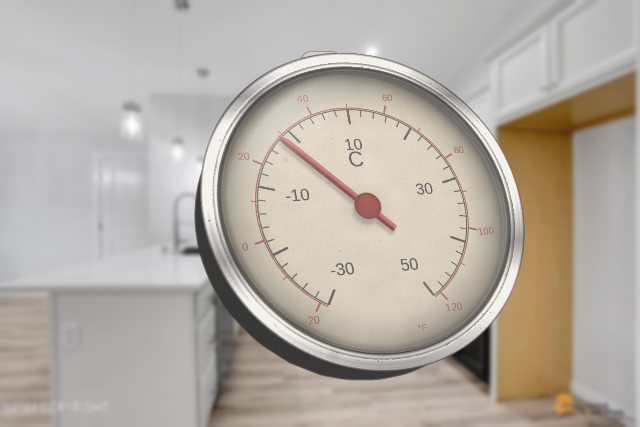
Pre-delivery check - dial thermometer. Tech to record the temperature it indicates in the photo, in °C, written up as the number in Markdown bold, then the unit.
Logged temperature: **-2** °C
